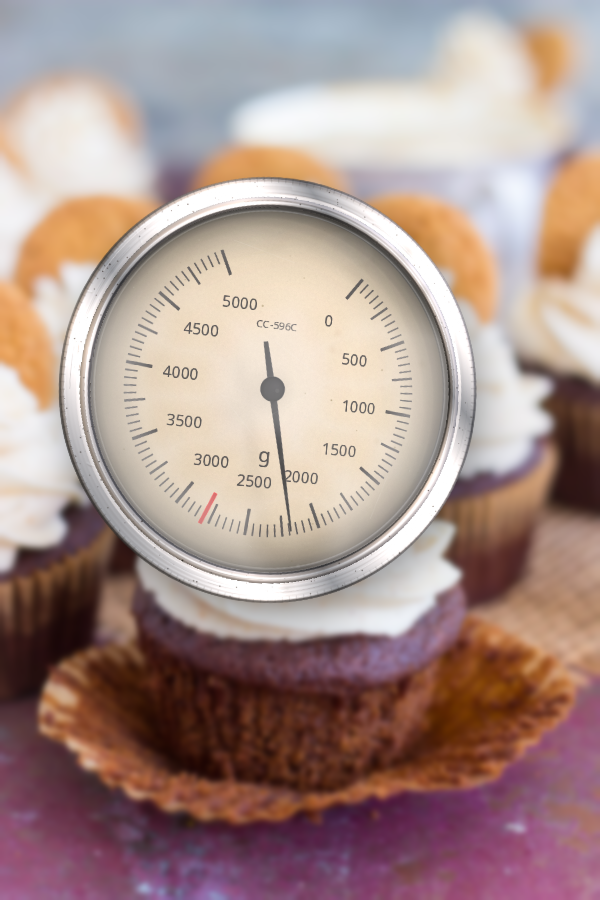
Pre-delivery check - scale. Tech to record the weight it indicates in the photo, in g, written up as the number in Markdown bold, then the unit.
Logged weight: **2200** g
